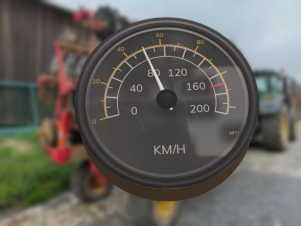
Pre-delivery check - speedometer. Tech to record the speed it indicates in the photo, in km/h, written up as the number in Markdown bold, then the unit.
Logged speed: **80** km/h
